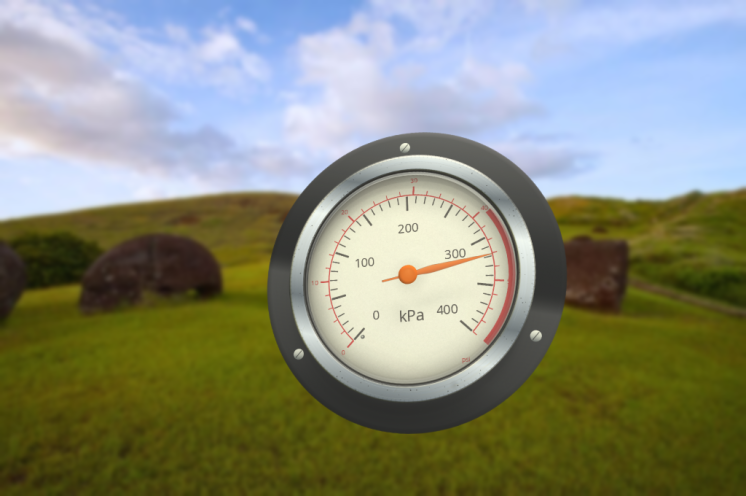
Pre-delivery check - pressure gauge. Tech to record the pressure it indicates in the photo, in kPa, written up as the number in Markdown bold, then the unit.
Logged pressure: **320** kPa
